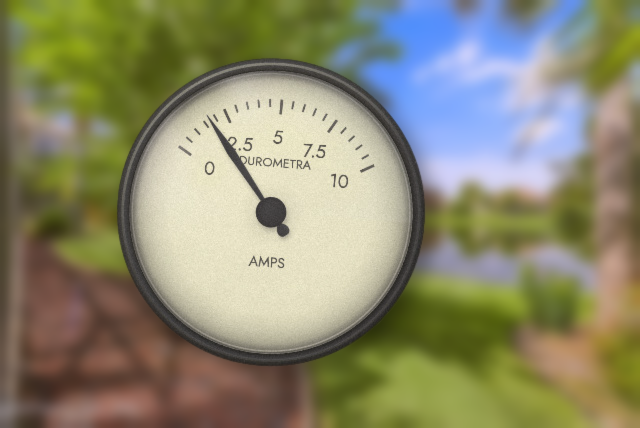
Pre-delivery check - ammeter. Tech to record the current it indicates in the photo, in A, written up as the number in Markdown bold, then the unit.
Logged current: **1.75** A
